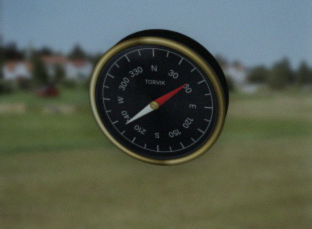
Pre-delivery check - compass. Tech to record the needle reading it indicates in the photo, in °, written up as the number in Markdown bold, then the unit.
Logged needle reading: **52.5** °
